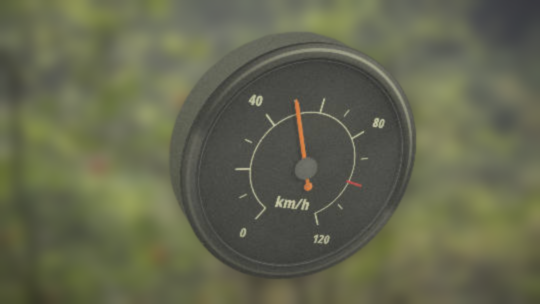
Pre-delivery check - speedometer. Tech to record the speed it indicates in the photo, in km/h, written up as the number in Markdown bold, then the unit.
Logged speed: **50** km/h
